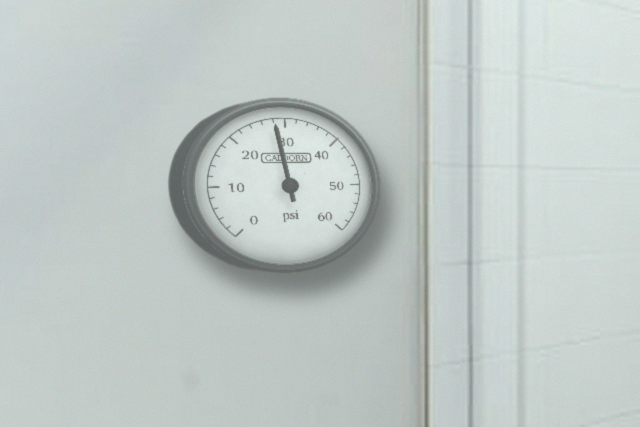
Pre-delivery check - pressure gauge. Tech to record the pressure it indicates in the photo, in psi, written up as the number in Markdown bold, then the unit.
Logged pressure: **28** psi
